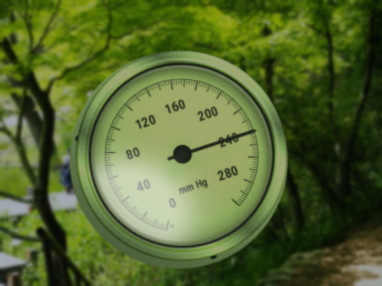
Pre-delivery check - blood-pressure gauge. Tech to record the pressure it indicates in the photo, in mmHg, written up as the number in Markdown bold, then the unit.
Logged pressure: **240** mmHg
